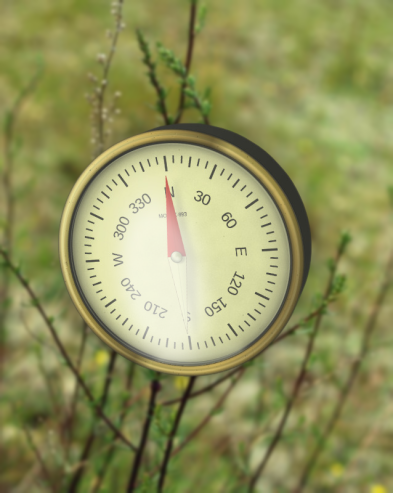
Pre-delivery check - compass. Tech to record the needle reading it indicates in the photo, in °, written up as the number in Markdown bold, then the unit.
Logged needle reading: **0** °
